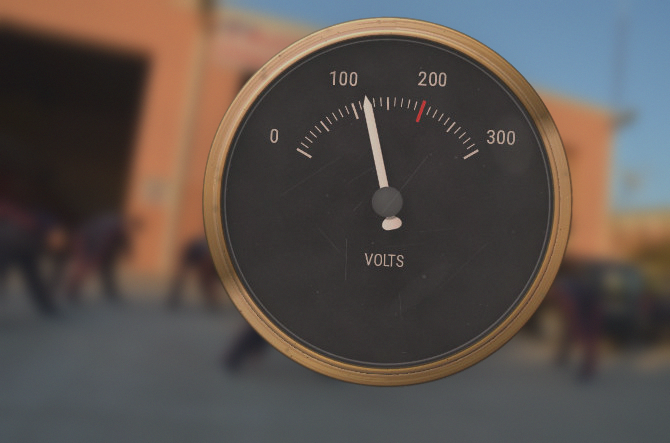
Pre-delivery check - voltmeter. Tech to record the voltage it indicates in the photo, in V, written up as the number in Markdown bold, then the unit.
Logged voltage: **120** V
